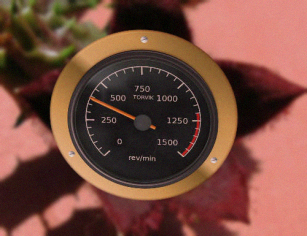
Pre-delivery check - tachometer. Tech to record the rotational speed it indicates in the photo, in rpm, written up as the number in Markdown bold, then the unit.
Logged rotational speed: **400** rpm
